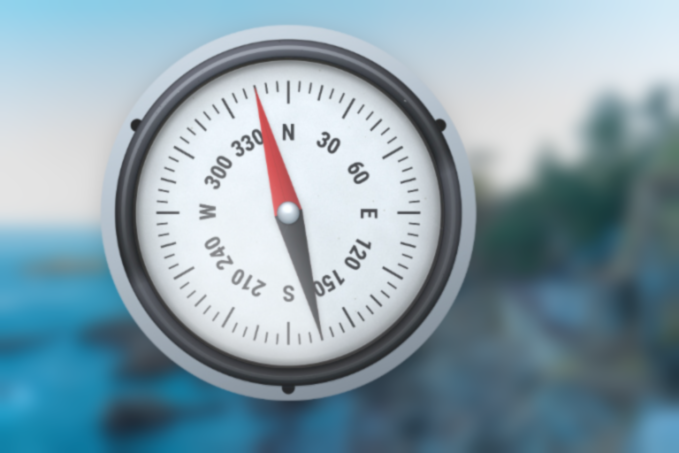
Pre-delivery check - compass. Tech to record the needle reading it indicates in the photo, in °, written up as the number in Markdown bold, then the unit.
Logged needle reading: **345** °
